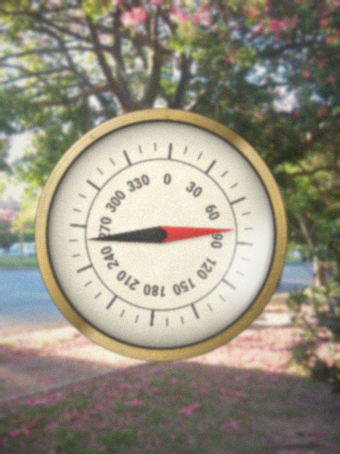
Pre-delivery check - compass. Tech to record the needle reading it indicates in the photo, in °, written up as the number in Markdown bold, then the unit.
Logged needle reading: **80** °
